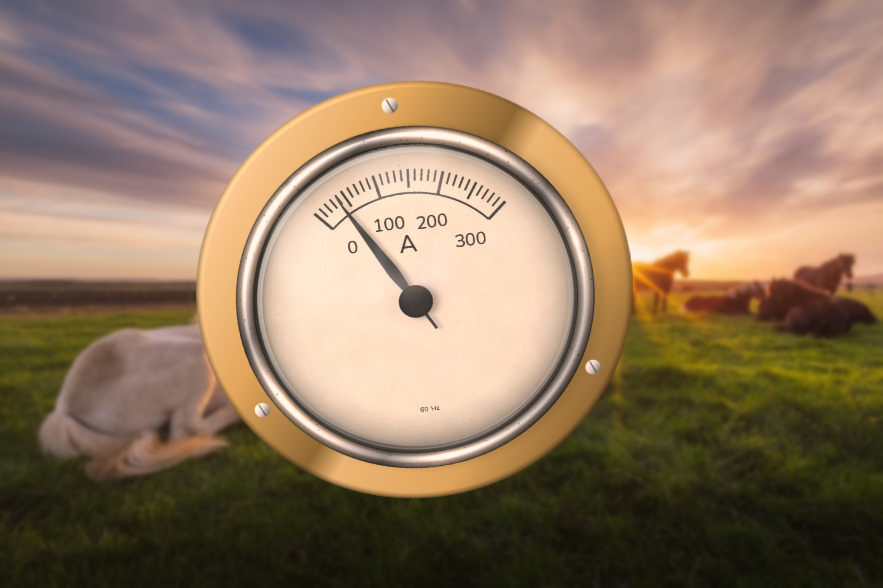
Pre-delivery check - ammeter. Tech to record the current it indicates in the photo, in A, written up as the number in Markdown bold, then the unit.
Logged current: **40** A
